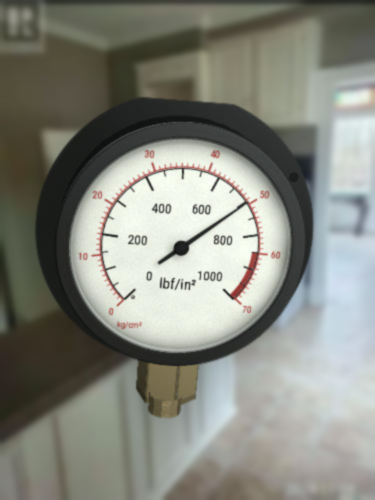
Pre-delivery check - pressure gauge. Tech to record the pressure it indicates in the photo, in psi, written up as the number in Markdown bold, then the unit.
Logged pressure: **700** psi
